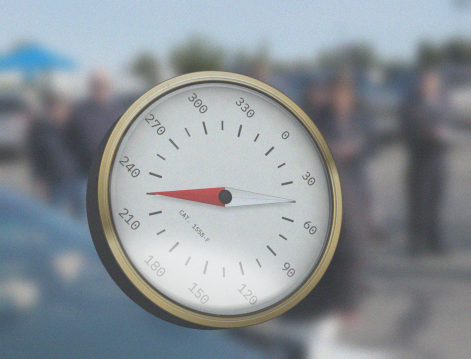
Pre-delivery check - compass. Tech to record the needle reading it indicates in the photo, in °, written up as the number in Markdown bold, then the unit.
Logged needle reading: **225** °
